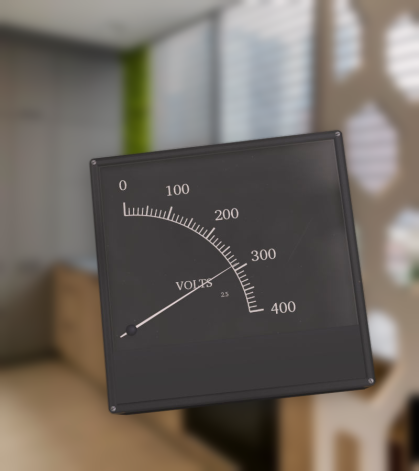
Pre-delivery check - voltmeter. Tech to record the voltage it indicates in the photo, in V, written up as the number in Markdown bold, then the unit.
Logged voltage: **290** V
